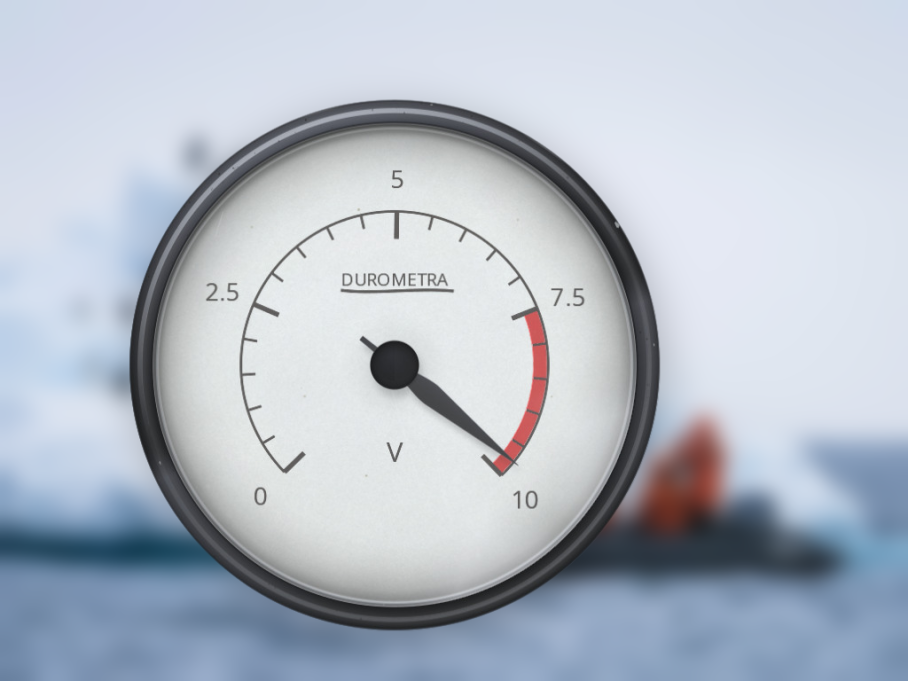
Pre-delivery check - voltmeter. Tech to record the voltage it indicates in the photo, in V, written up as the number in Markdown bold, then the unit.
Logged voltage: **9.75** V
